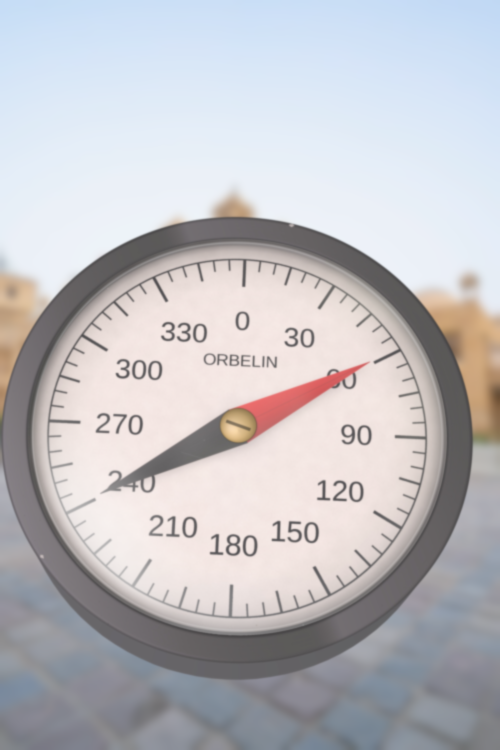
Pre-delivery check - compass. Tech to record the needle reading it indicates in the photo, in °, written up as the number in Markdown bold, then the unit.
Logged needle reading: **60** °
